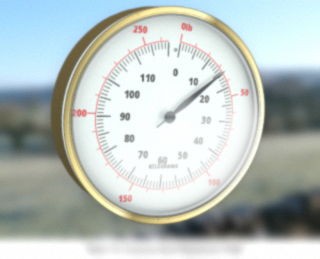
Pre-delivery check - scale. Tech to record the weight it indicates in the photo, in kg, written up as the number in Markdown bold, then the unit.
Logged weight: **15** kg
